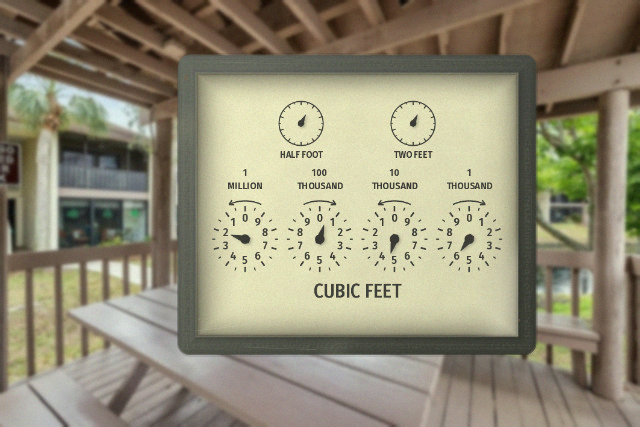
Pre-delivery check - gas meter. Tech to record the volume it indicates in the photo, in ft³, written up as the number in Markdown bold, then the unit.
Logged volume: **204600** ft³
